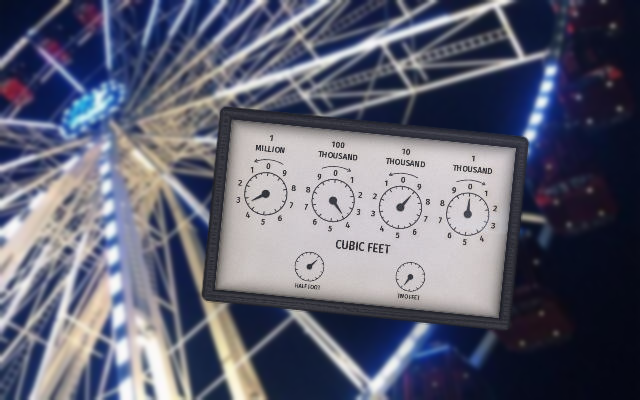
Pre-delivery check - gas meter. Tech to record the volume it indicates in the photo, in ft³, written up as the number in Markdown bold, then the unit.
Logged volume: **339000** ft³
